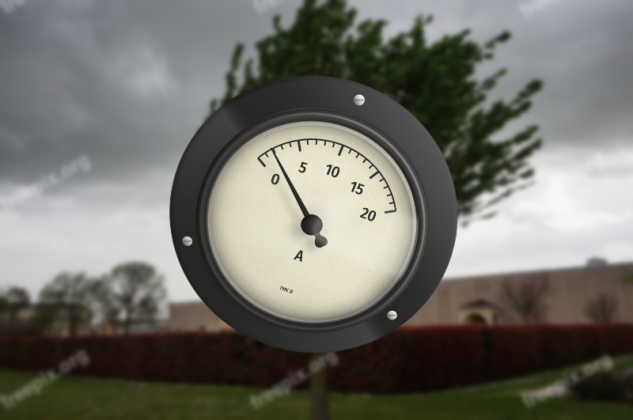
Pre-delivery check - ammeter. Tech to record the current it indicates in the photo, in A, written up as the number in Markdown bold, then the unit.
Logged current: **2** A
